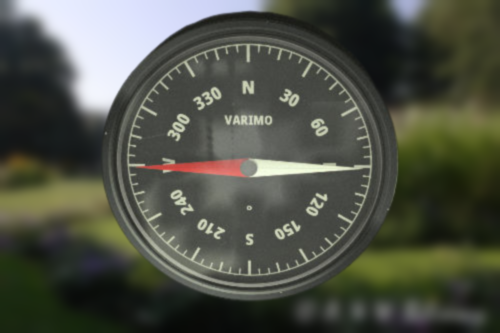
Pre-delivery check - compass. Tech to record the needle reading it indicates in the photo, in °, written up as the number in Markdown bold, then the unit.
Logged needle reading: **270** °
